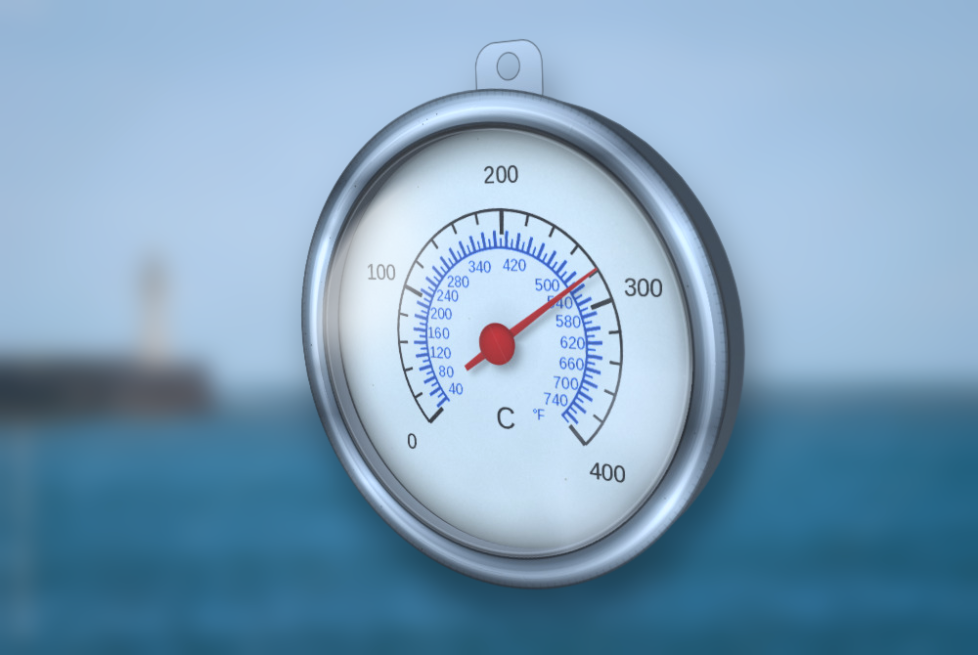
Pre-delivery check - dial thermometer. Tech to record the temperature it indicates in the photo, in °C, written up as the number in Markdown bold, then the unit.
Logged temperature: **280** °C
